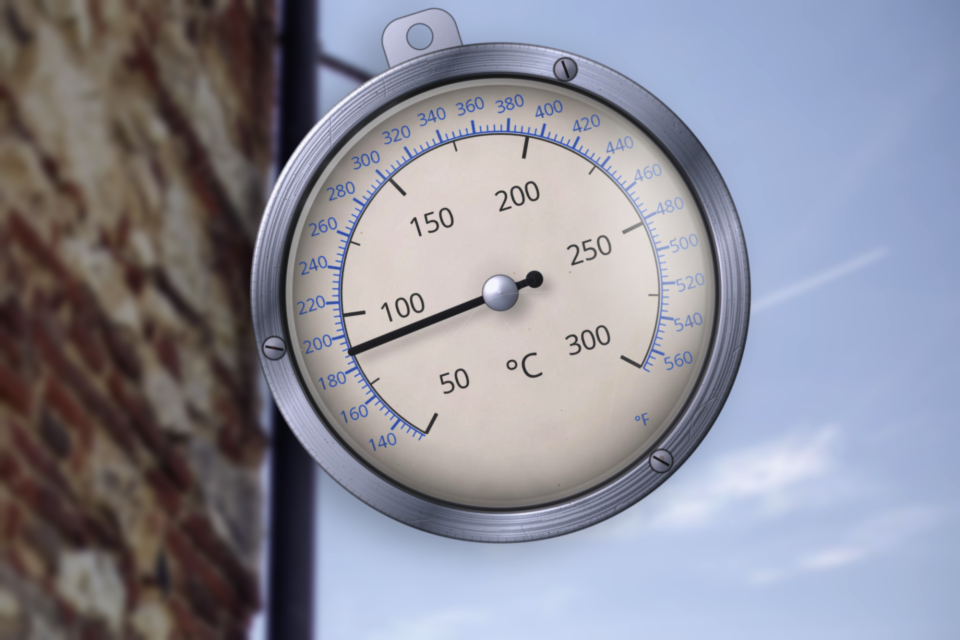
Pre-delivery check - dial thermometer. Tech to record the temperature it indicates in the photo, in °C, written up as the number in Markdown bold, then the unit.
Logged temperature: **87.5** °C
